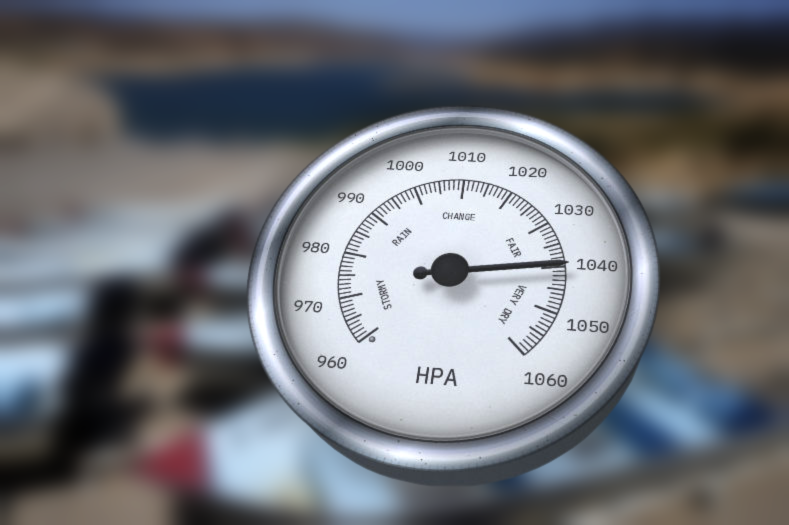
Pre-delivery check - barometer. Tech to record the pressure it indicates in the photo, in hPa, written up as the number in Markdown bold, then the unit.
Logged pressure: **1040** hPa
